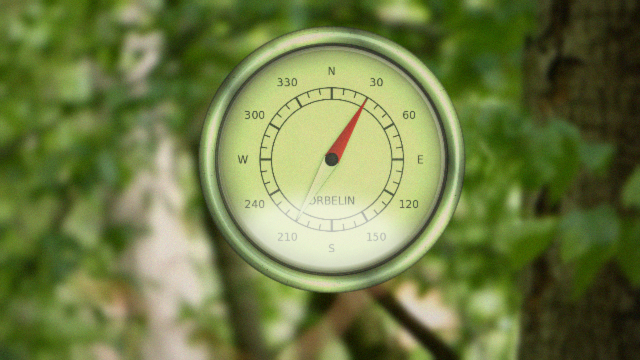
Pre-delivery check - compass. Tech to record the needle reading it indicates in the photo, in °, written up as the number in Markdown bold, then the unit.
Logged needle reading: **30** °
